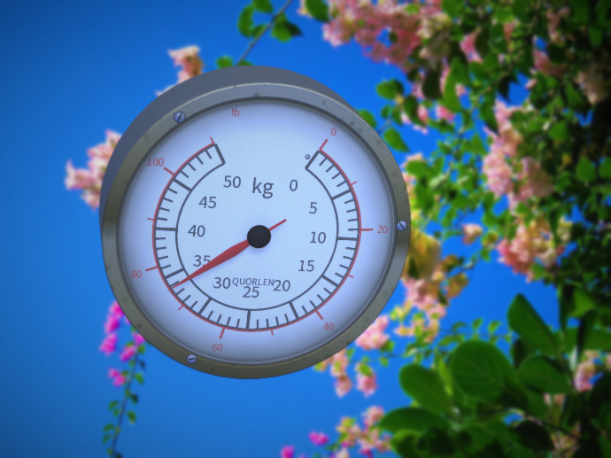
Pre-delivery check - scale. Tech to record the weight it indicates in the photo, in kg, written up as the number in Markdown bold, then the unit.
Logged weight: **34** kg
